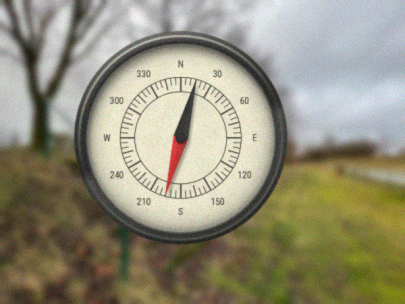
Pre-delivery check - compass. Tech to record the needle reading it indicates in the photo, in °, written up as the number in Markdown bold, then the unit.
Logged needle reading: **195** °
